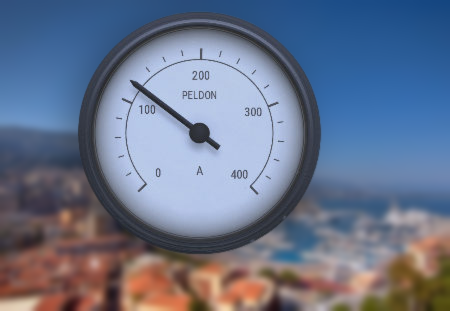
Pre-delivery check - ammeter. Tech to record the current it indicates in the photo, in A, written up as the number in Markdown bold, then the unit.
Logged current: **120** A
